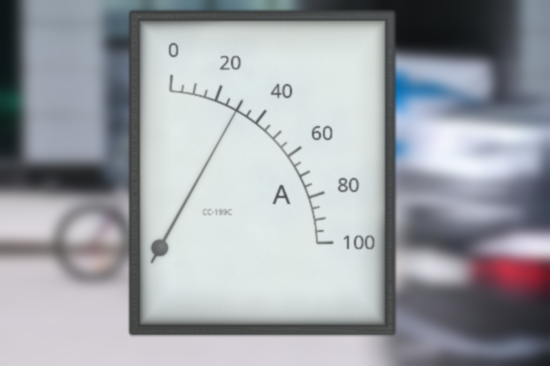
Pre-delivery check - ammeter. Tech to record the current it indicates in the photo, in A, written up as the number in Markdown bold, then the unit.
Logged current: **30** A
